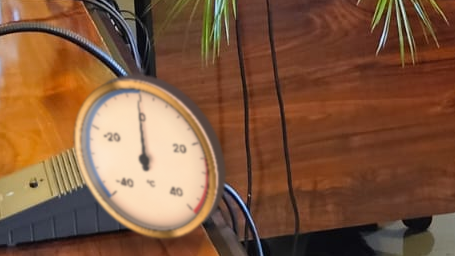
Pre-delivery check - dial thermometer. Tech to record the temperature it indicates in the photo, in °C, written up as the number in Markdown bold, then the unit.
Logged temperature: **0** °C
